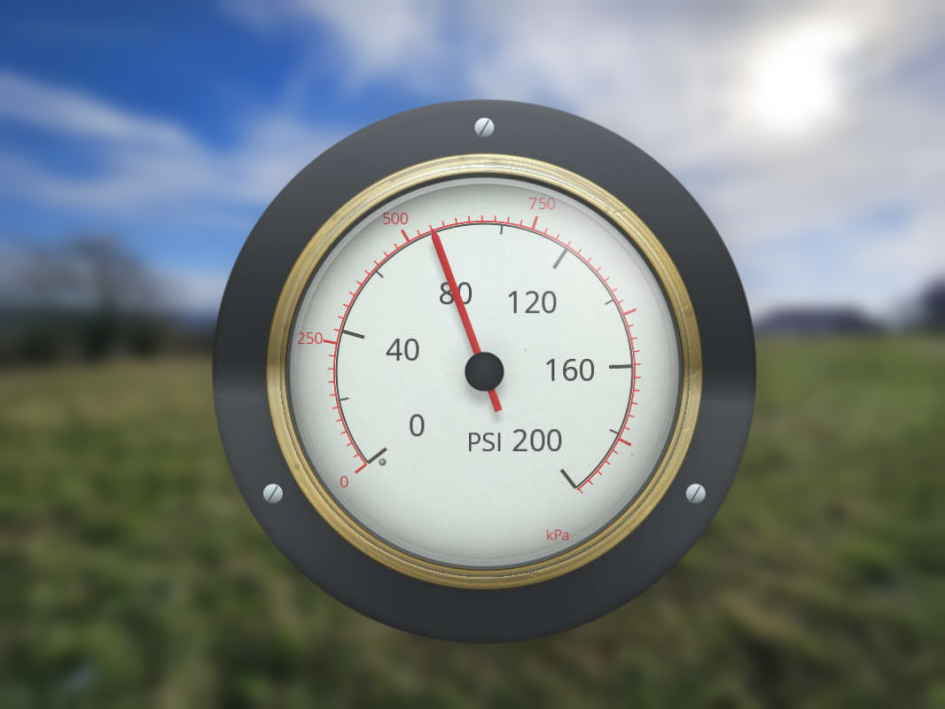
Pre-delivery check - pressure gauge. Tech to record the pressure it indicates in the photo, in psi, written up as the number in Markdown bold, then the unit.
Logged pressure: **80** psi
